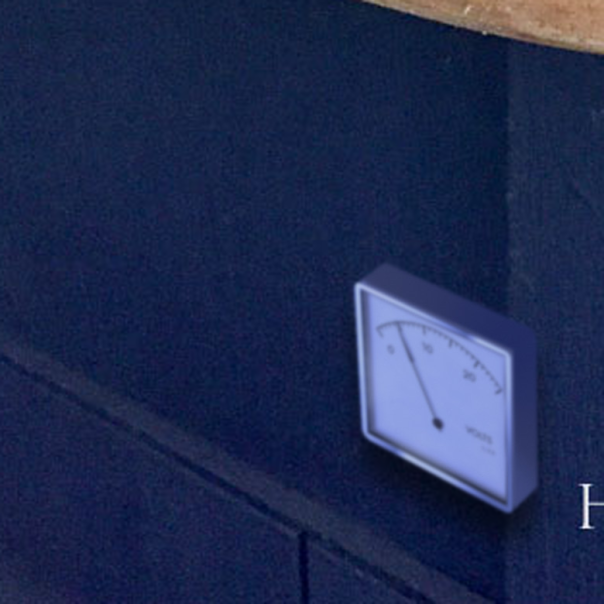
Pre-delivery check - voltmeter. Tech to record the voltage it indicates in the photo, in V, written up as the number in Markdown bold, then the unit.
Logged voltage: **5** V
